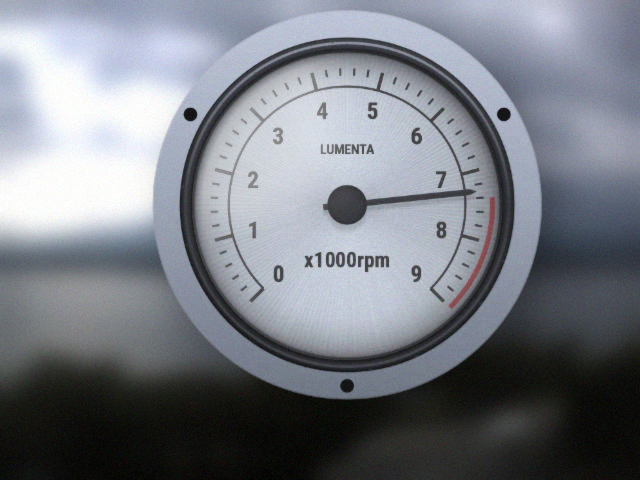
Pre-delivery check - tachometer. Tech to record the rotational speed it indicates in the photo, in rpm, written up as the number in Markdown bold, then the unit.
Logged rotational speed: **7300** rpm
